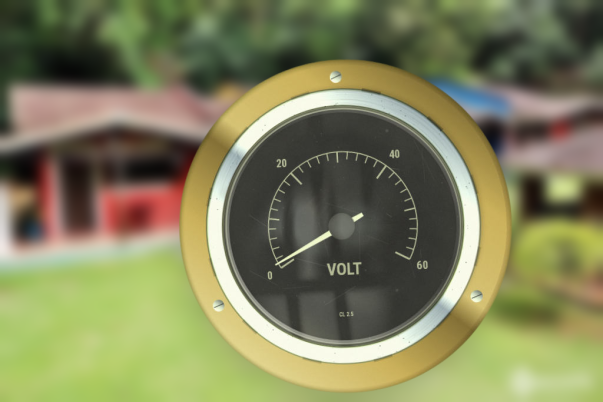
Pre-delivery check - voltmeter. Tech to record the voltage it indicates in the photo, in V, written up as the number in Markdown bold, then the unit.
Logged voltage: **1** V
